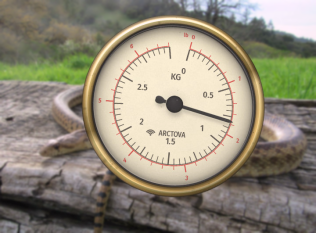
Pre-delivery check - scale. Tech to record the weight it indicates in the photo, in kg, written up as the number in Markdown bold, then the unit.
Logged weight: **0.8** kg
